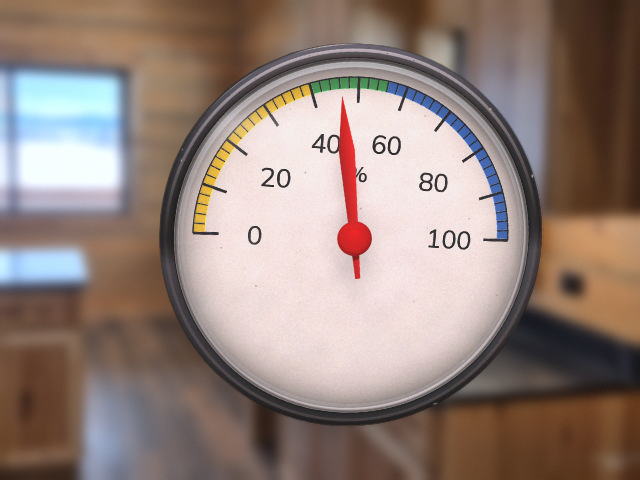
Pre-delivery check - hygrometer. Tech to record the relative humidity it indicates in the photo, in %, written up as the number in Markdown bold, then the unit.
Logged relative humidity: **46** %
